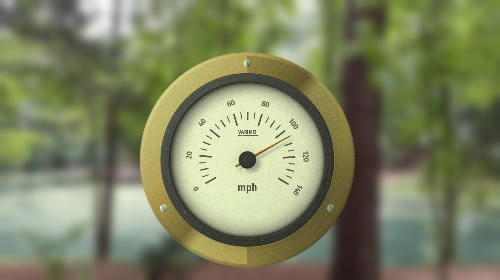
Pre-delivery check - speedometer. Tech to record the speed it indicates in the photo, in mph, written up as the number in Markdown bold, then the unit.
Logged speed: **105** mph
